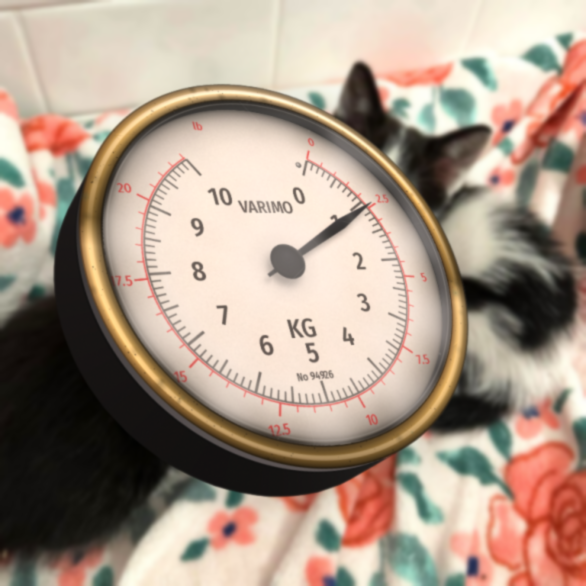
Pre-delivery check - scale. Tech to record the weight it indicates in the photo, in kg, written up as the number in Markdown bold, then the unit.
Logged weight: **1.1** kg
